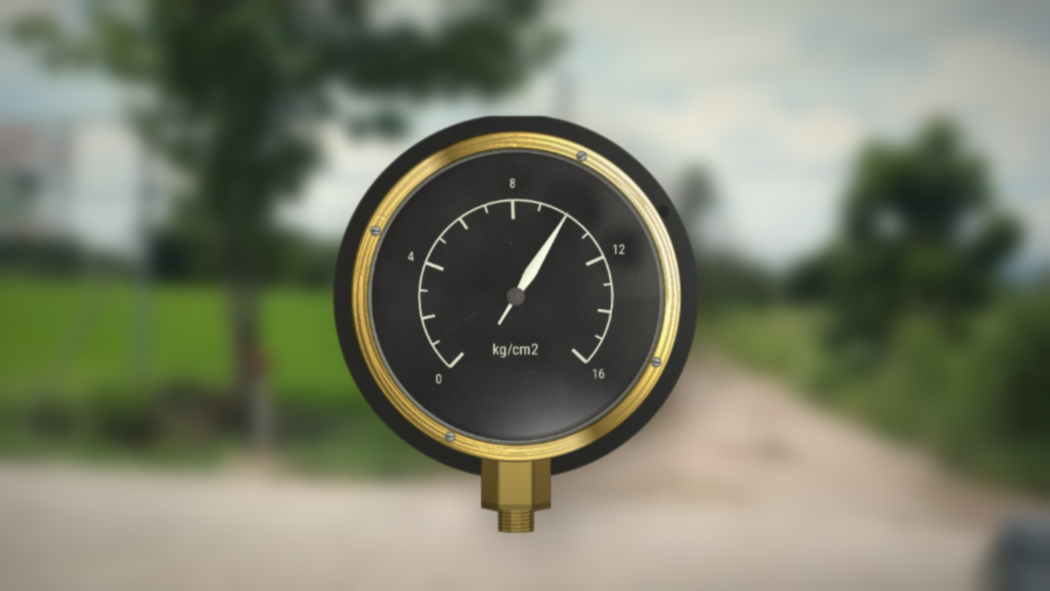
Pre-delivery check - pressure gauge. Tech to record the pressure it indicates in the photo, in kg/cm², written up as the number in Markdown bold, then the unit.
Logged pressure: **10** kg/cm²
